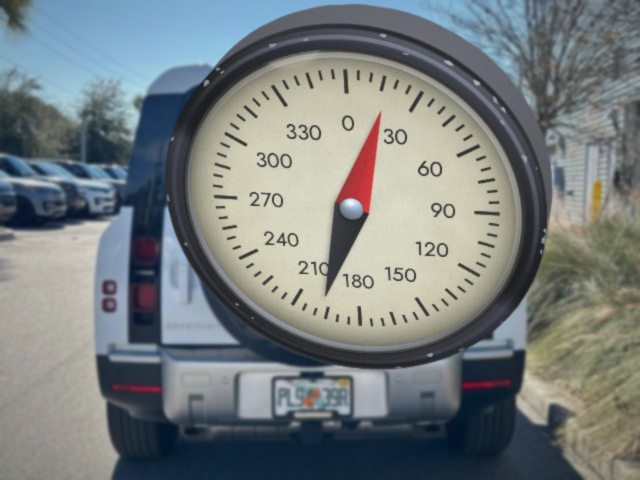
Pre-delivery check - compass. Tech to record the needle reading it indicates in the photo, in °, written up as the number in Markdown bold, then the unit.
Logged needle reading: **17.5** °
